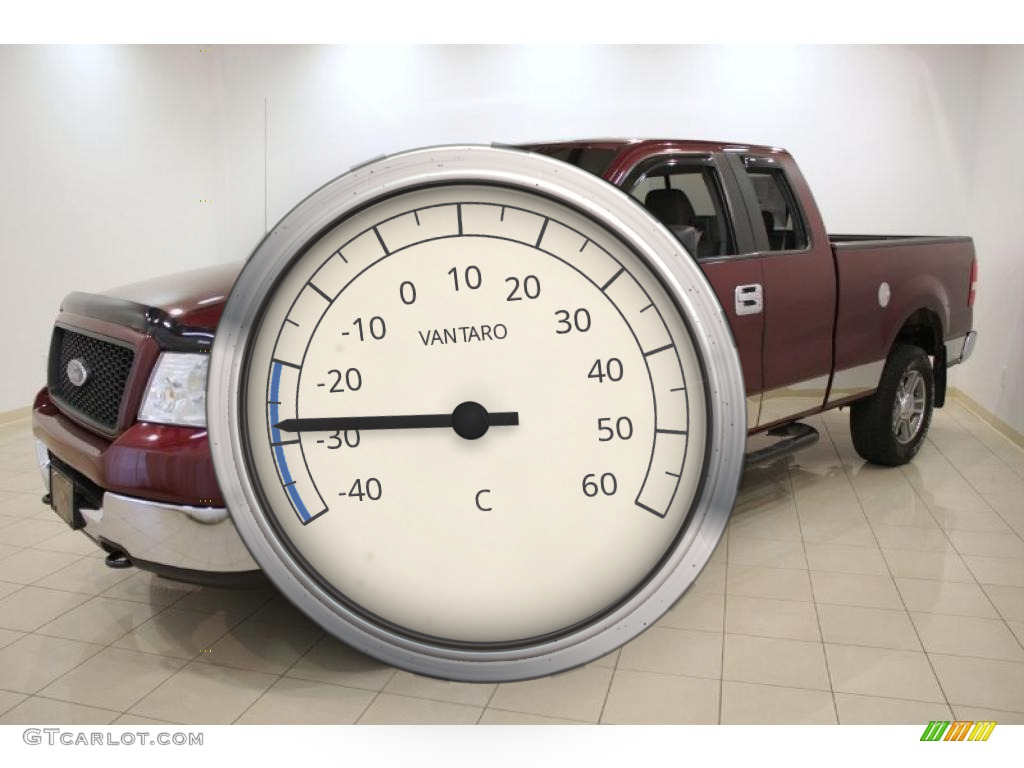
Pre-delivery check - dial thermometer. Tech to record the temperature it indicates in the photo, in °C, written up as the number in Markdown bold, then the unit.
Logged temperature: **-27.5** °C
